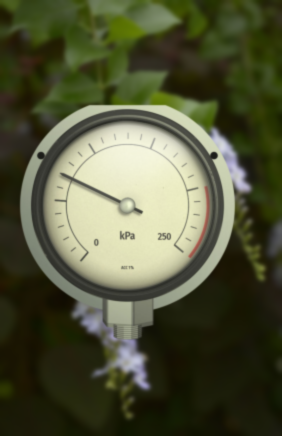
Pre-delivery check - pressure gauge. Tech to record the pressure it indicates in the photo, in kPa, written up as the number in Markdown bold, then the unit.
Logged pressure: **70** kPa
